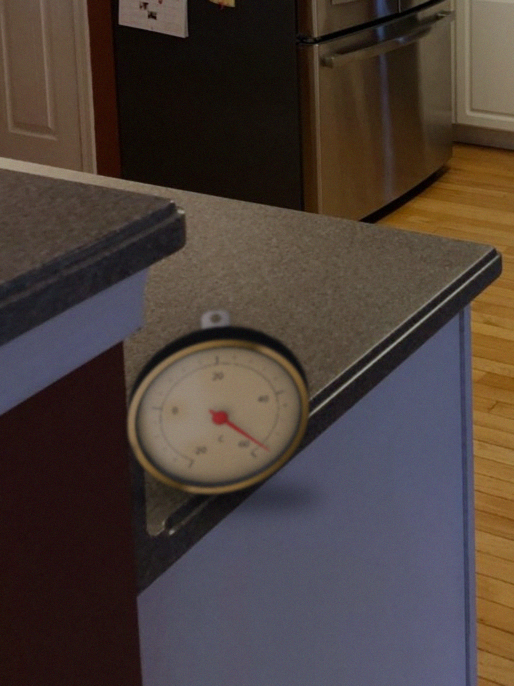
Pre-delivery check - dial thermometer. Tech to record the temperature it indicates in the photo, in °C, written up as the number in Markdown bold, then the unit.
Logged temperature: **56** °C
